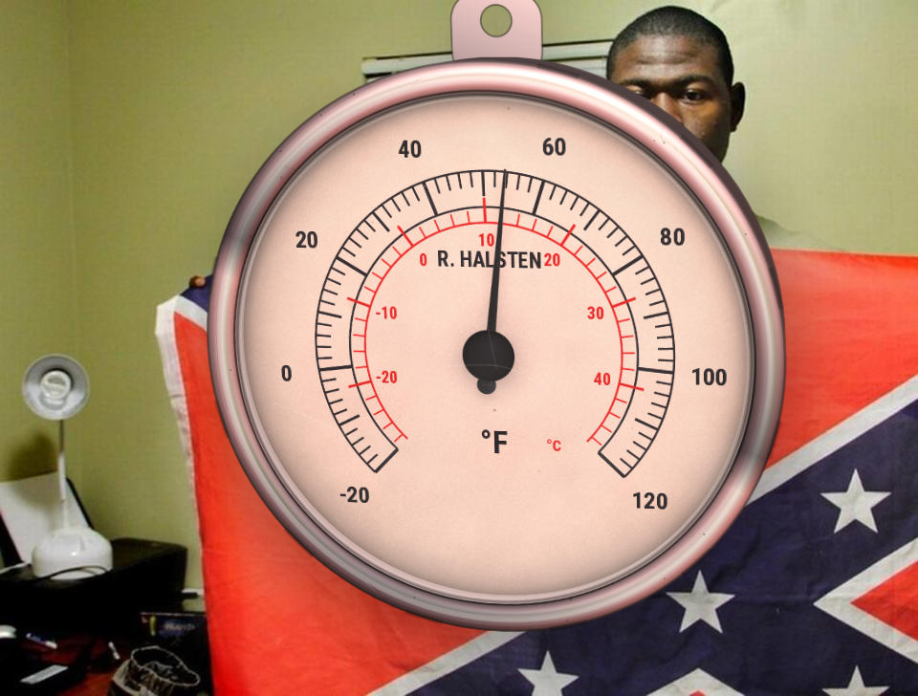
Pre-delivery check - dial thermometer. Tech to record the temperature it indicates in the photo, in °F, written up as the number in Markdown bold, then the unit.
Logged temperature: **54** °F
